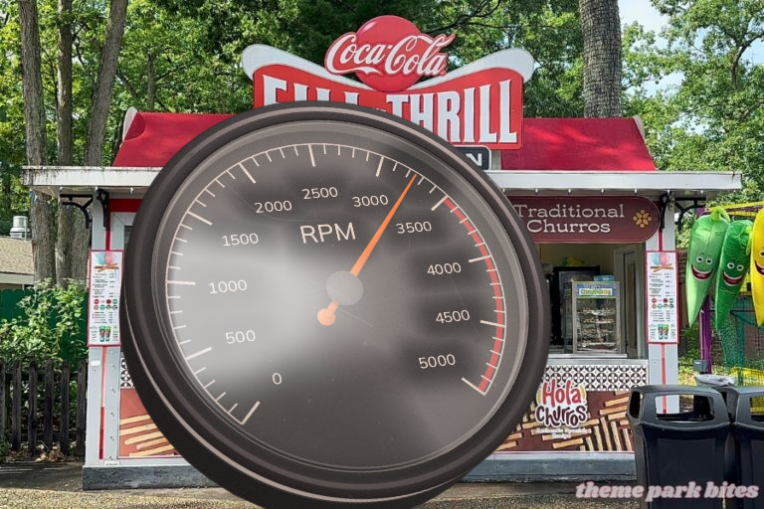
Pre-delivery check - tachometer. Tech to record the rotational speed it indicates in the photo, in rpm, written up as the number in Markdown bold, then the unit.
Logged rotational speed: **3250** rpm
